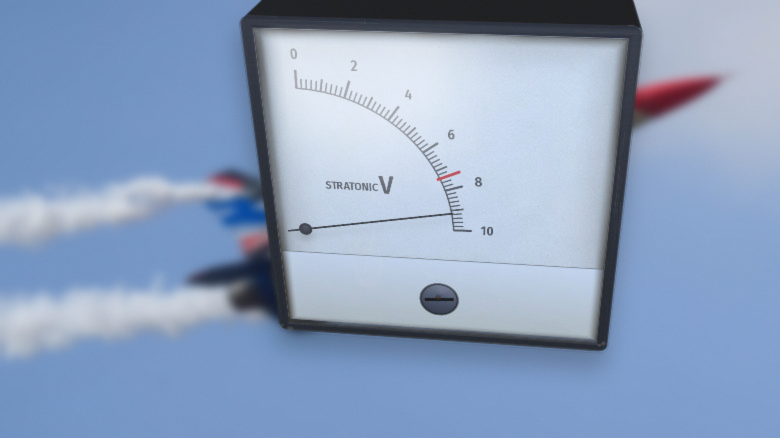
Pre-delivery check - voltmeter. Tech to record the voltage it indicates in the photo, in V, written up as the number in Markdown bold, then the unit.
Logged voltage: **9** V
